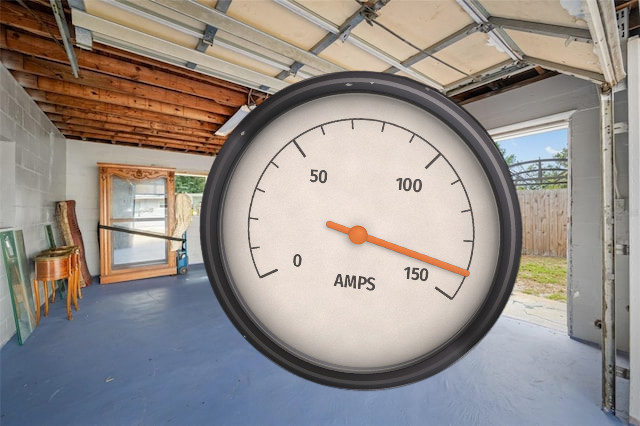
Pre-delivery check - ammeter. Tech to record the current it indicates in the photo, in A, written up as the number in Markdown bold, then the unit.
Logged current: **140** A
